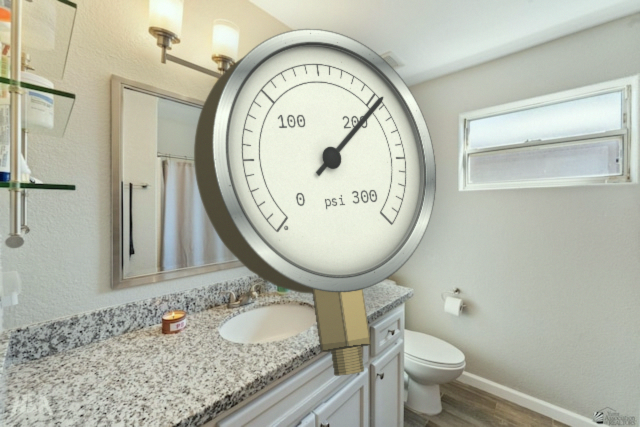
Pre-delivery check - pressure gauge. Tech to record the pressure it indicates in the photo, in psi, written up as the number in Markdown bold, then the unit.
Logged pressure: **205** psi
